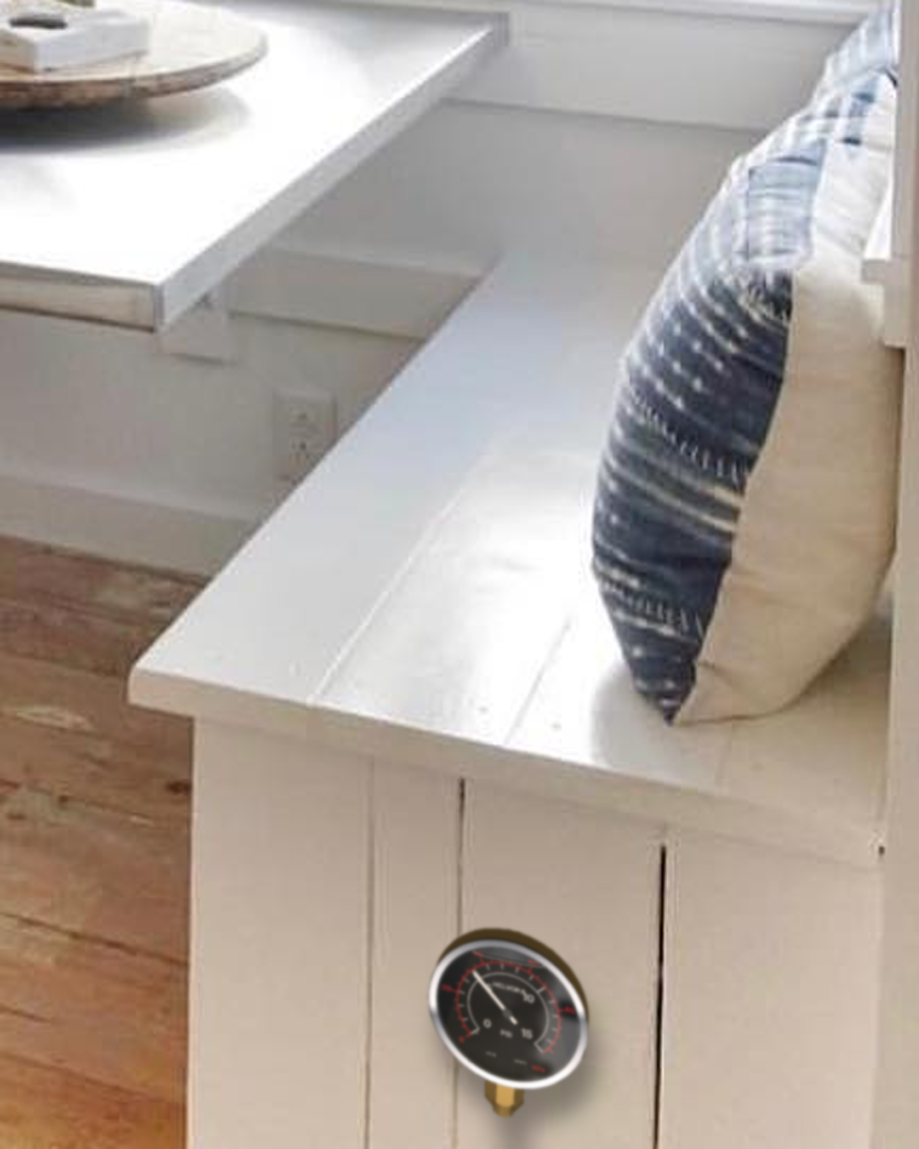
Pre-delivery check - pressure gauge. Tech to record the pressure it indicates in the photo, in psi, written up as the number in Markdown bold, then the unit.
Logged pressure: **5** psi
